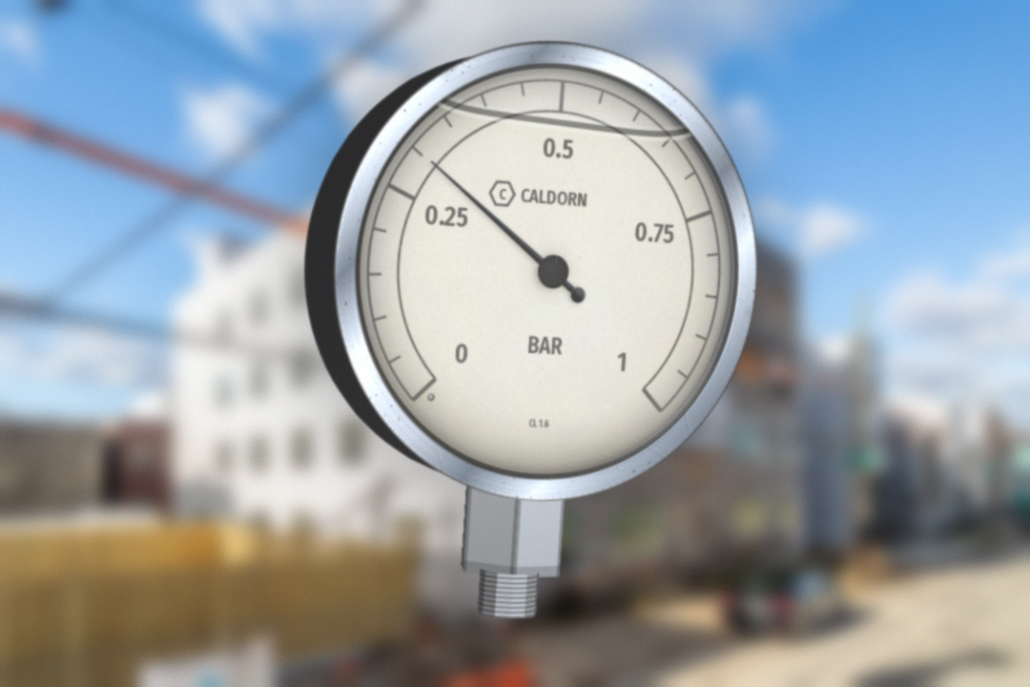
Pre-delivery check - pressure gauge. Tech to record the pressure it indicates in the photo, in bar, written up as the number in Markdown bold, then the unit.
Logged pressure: **0.3** bar
